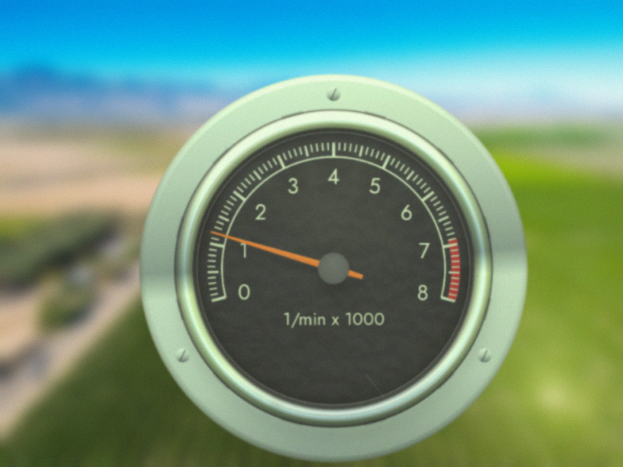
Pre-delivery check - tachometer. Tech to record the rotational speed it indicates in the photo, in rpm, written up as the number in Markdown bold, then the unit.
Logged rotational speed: **1200** rpm
